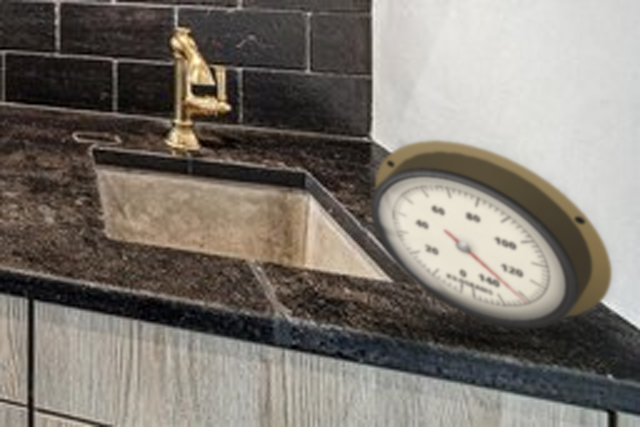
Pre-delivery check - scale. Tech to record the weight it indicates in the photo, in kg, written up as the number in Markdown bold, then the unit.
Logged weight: **130** kg
